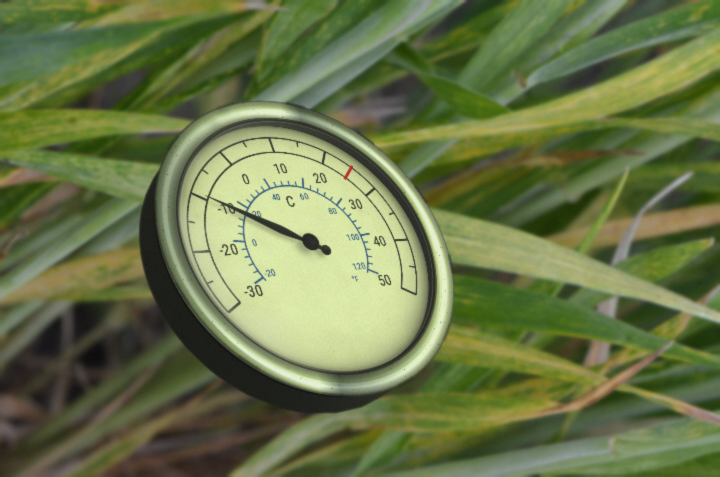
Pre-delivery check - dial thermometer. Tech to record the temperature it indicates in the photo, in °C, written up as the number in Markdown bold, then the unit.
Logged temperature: **-10** °C
